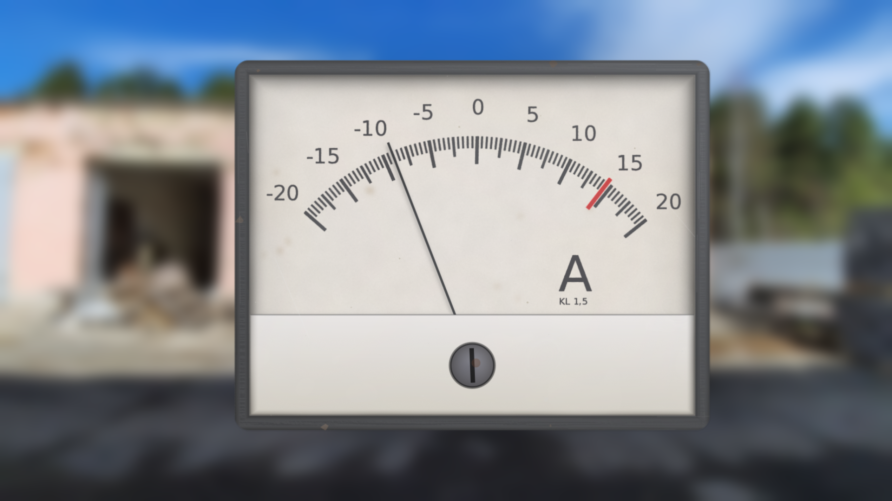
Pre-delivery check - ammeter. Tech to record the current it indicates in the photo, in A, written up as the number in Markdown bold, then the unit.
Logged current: **-9** A
